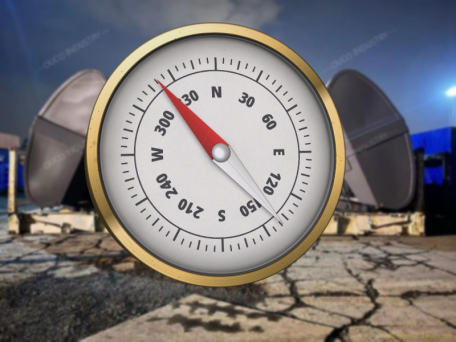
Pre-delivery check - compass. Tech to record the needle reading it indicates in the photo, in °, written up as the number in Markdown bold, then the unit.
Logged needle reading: **320** °
